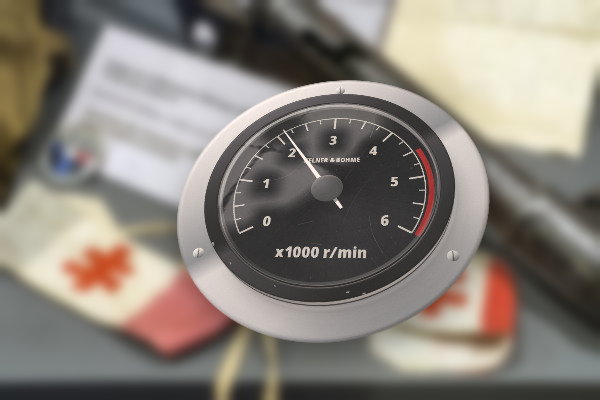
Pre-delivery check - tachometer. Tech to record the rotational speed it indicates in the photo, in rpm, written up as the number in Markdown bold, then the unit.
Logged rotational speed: **2125** rpm
